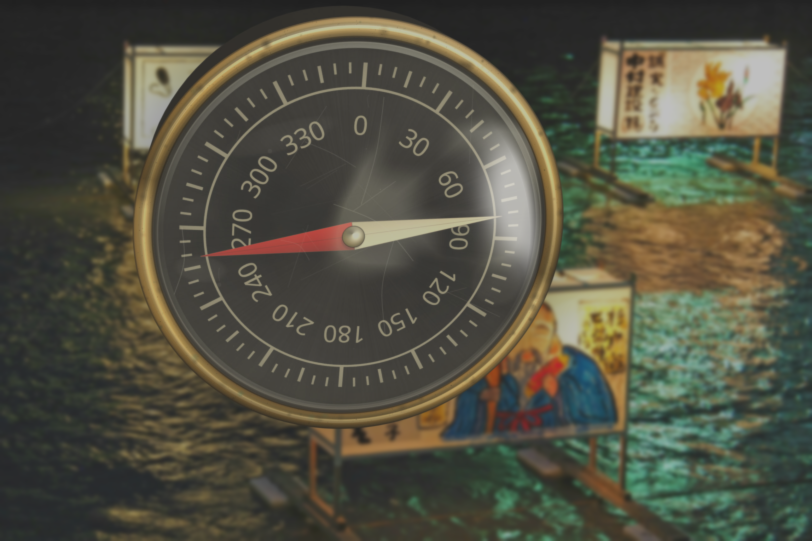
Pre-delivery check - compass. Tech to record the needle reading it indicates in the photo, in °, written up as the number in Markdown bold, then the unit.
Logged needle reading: **260** °
